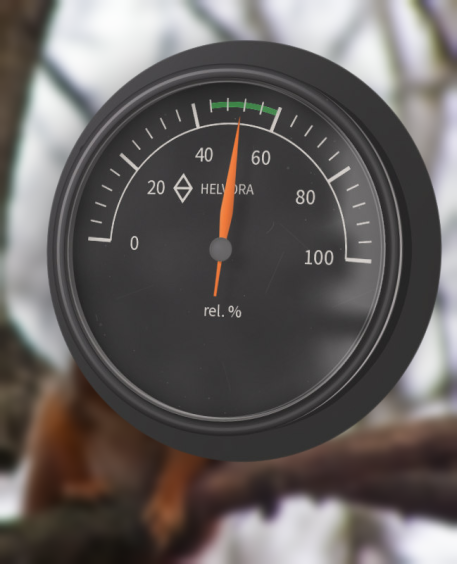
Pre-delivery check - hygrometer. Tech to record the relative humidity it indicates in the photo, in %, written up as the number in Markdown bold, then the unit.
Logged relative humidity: **52** %
